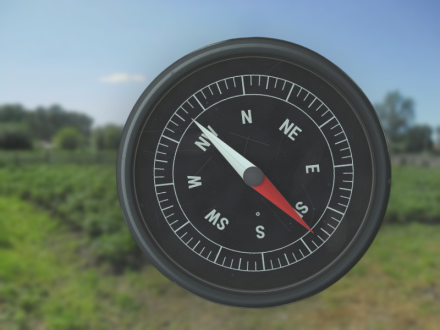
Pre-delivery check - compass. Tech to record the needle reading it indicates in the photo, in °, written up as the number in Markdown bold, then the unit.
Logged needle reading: **140** °
